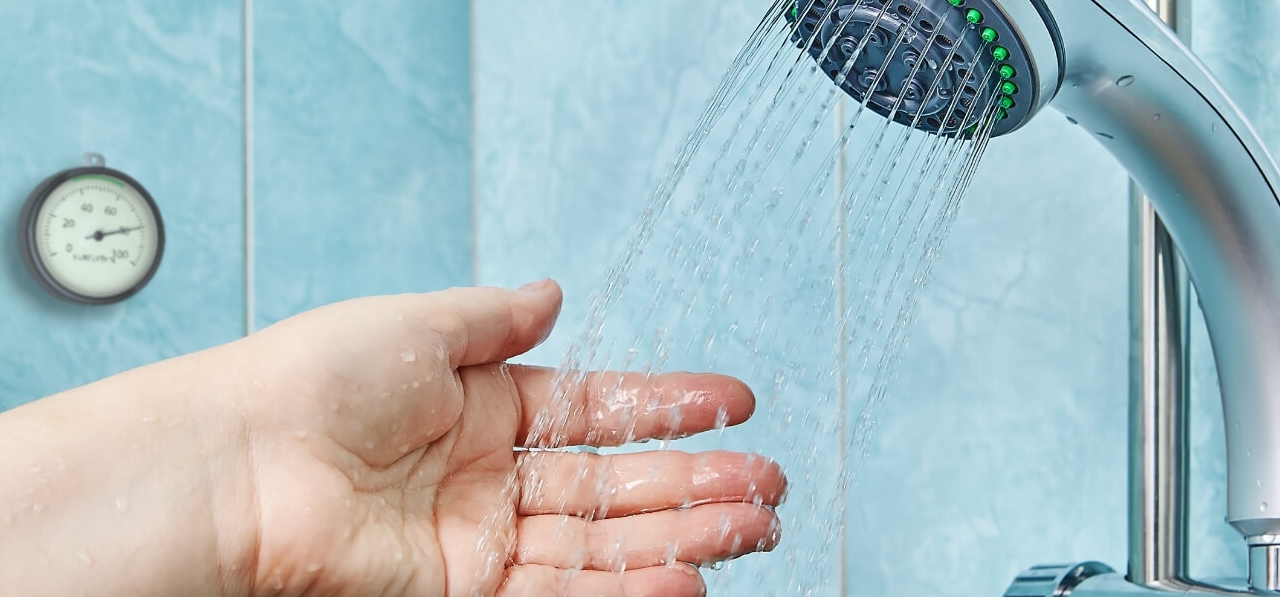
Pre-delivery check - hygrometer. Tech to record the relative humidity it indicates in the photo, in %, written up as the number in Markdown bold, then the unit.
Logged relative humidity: **80** %
